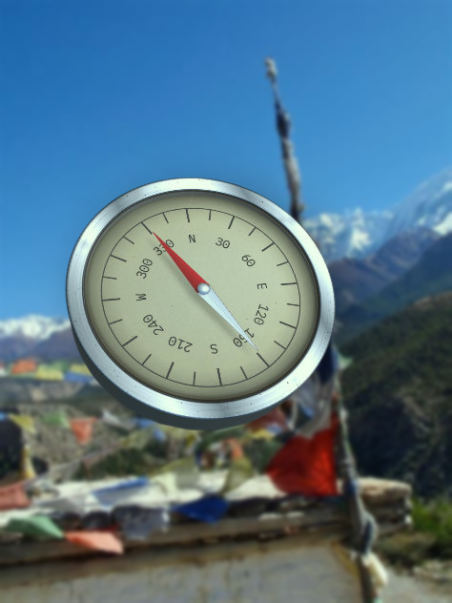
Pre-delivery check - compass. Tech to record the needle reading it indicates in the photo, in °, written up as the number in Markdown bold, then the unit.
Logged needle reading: **330** °
